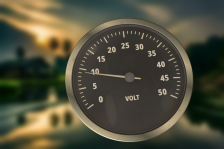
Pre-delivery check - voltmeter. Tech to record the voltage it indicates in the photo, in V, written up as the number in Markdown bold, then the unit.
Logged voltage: **9** V
